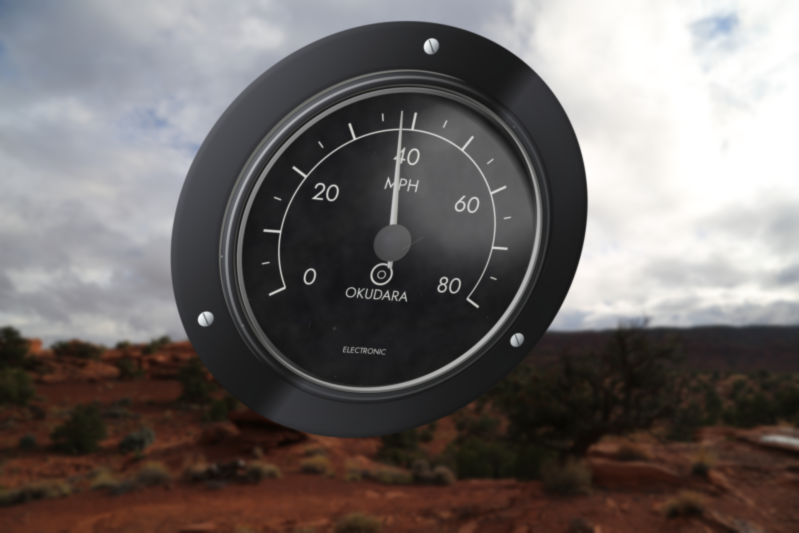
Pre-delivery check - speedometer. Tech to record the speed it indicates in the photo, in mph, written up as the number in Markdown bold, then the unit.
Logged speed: **37.5** mph
